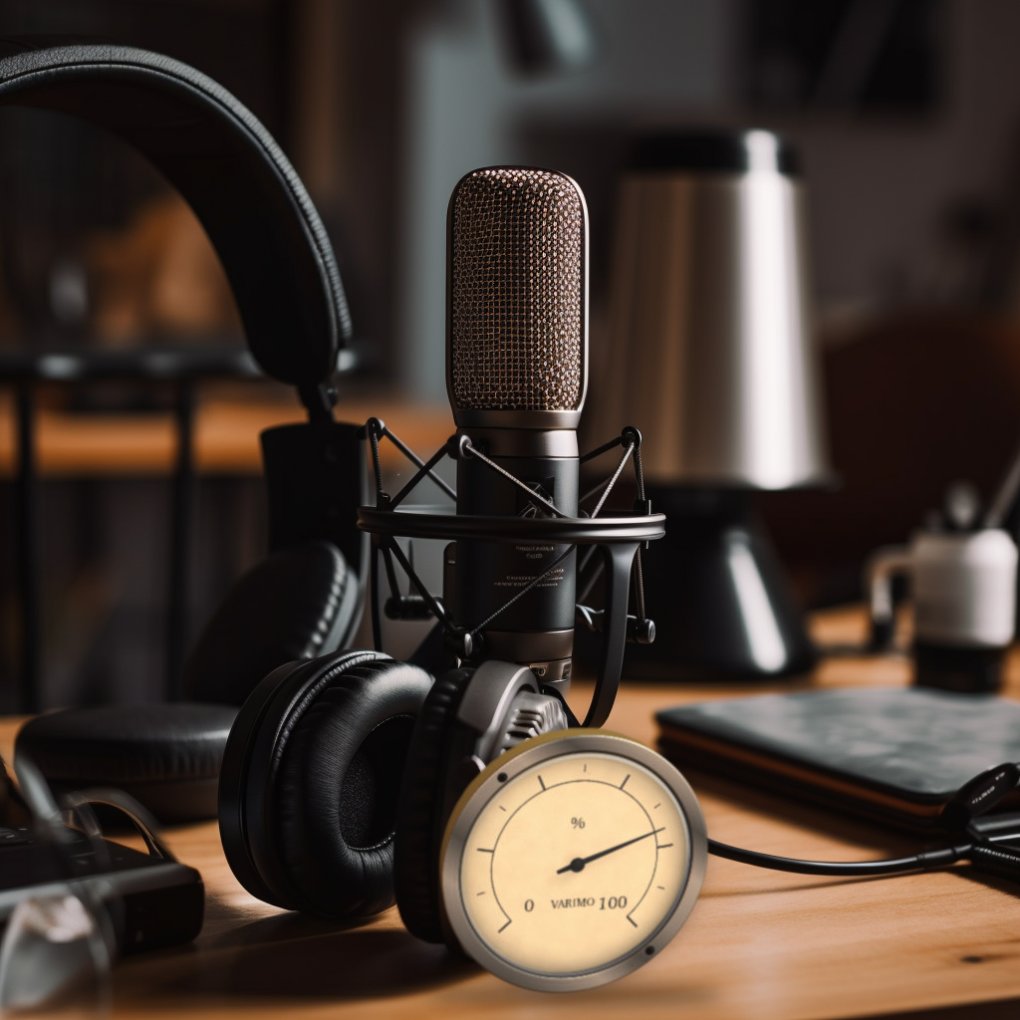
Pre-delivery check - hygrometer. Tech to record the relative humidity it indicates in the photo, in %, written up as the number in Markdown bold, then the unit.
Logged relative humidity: **75** %
